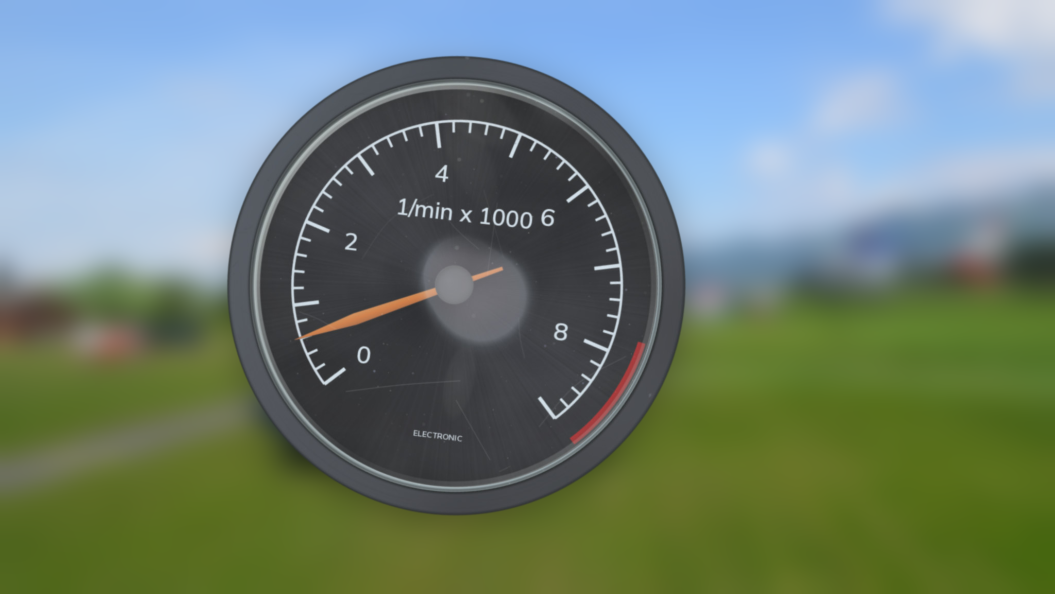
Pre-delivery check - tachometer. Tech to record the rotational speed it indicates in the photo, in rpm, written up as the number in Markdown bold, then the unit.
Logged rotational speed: **600** rpm
